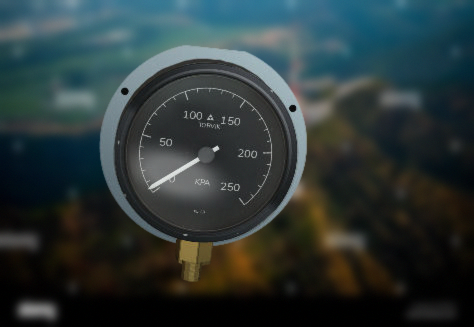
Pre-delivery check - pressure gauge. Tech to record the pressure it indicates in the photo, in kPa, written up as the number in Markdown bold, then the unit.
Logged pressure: **5** kPa
